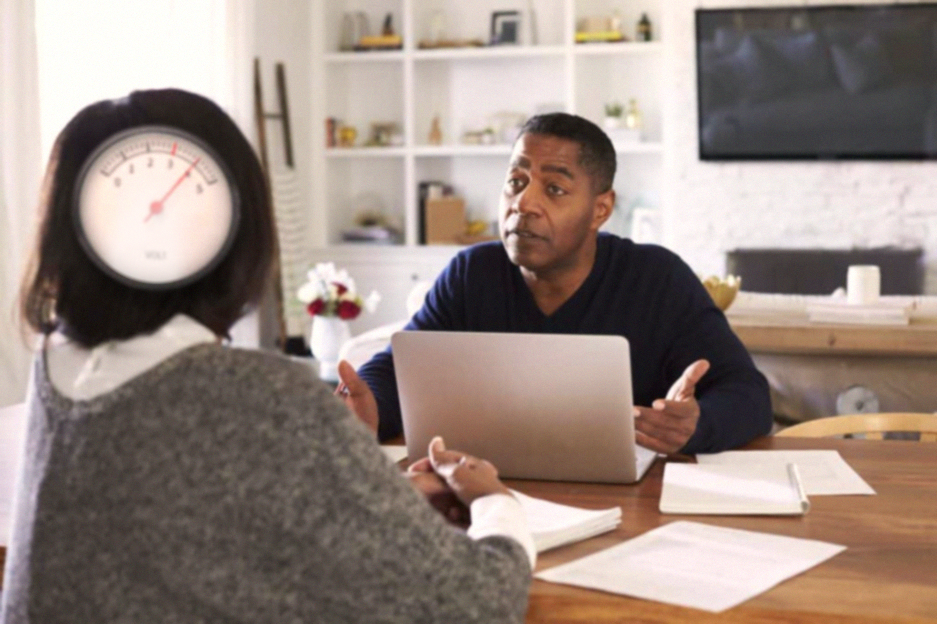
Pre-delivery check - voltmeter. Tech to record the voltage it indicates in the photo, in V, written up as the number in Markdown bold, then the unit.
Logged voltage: **4** V
